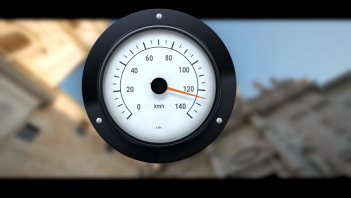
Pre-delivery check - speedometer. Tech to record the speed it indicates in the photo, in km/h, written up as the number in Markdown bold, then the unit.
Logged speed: **125** km/h
